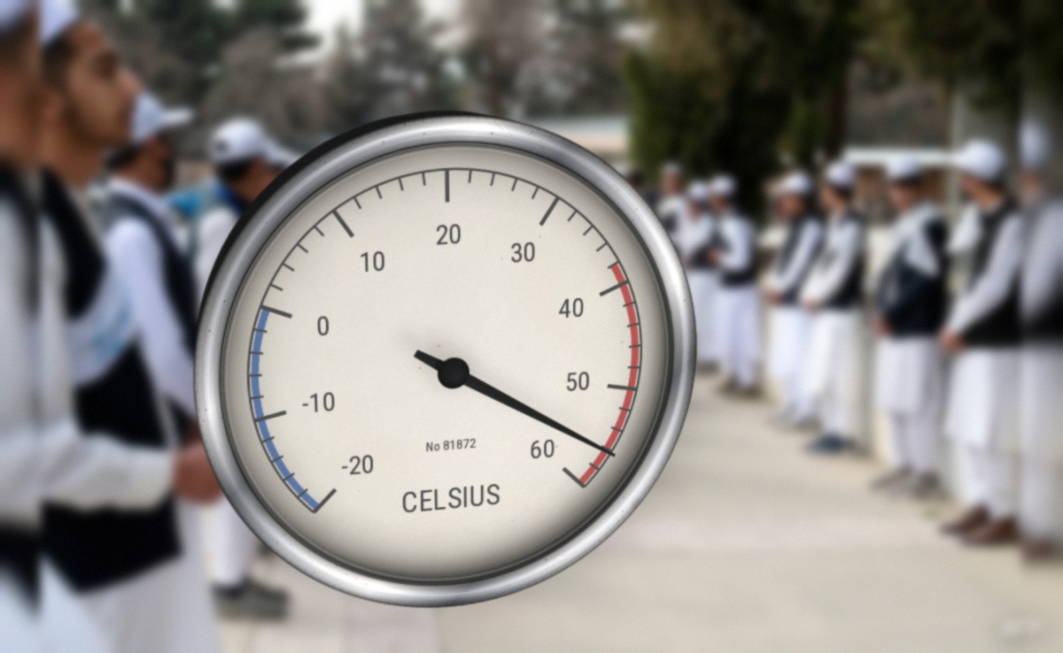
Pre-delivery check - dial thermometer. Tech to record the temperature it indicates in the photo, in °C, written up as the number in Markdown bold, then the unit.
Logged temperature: **56** °C
